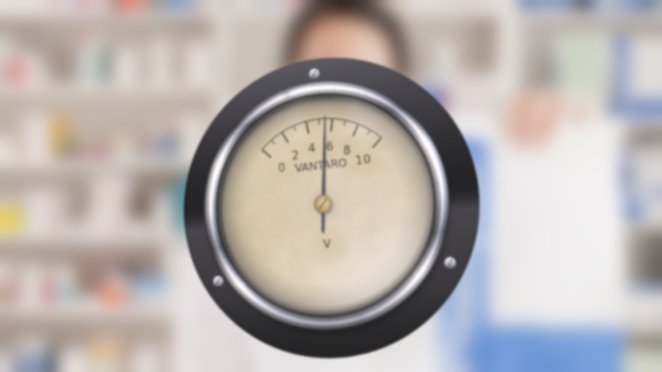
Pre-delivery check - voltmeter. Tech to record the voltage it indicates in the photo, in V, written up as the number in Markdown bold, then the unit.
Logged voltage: **5.5** V
